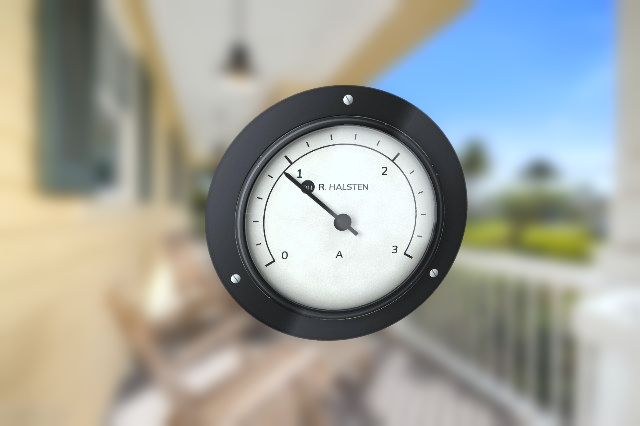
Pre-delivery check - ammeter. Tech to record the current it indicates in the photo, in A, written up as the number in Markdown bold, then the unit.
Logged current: **0.9** A
